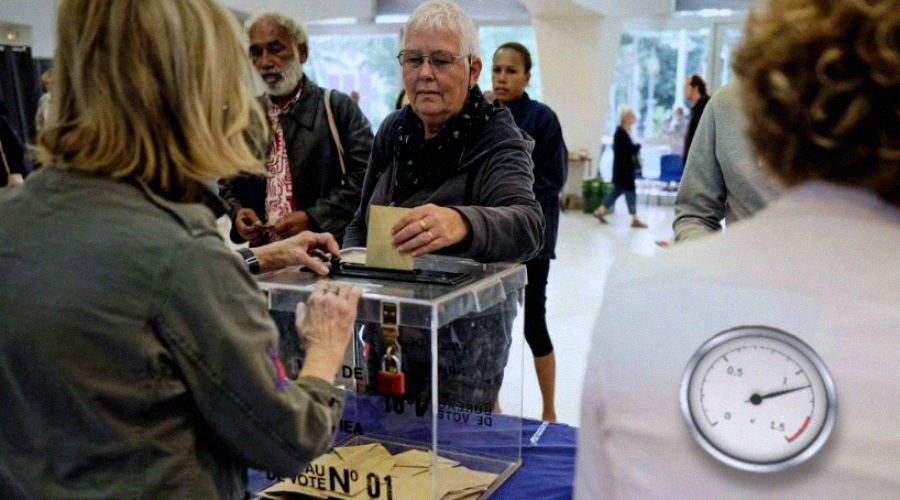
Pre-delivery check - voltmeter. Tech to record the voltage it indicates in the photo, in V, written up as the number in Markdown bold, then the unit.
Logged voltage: **1.1** V
